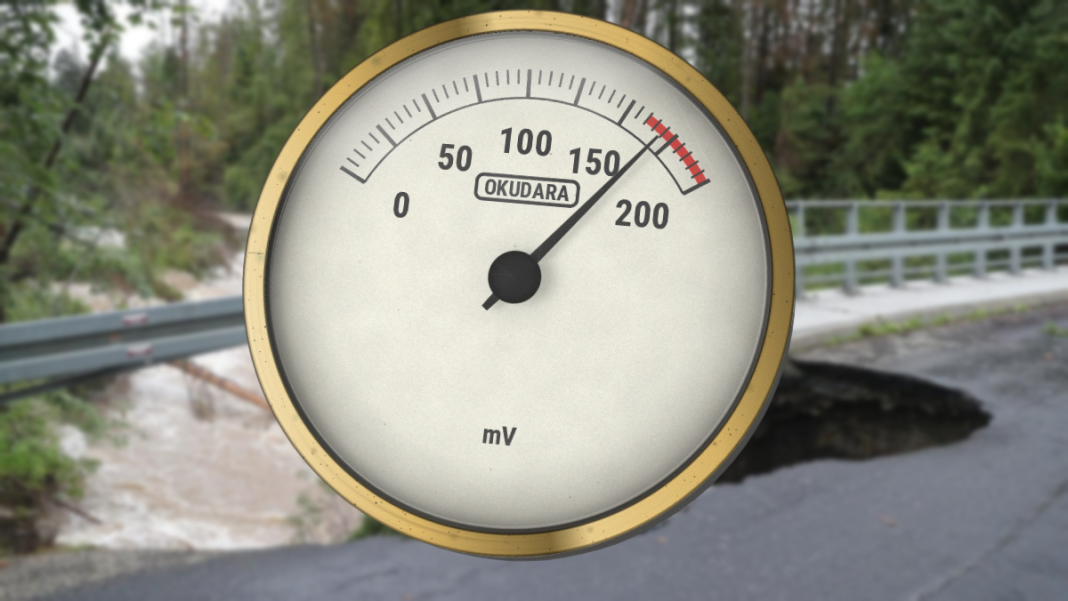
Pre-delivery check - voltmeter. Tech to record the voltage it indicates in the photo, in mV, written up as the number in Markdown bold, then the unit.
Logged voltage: **170** mV
